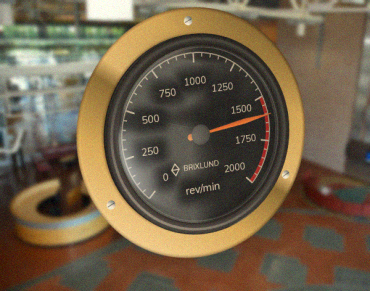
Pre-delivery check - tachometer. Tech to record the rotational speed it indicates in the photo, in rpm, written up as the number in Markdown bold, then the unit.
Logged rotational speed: **1600** rpm
